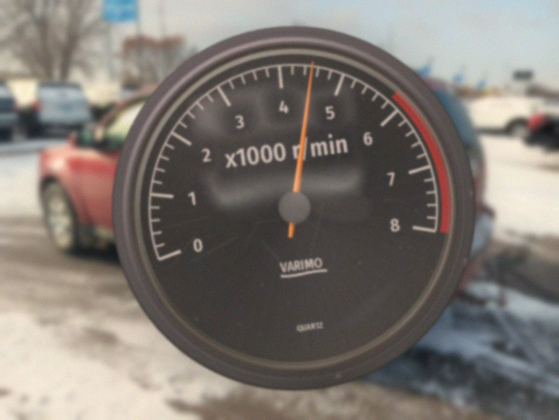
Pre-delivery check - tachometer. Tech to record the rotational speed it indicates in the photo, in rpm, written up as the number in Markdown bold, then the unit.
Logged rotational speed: **4500** rpm
